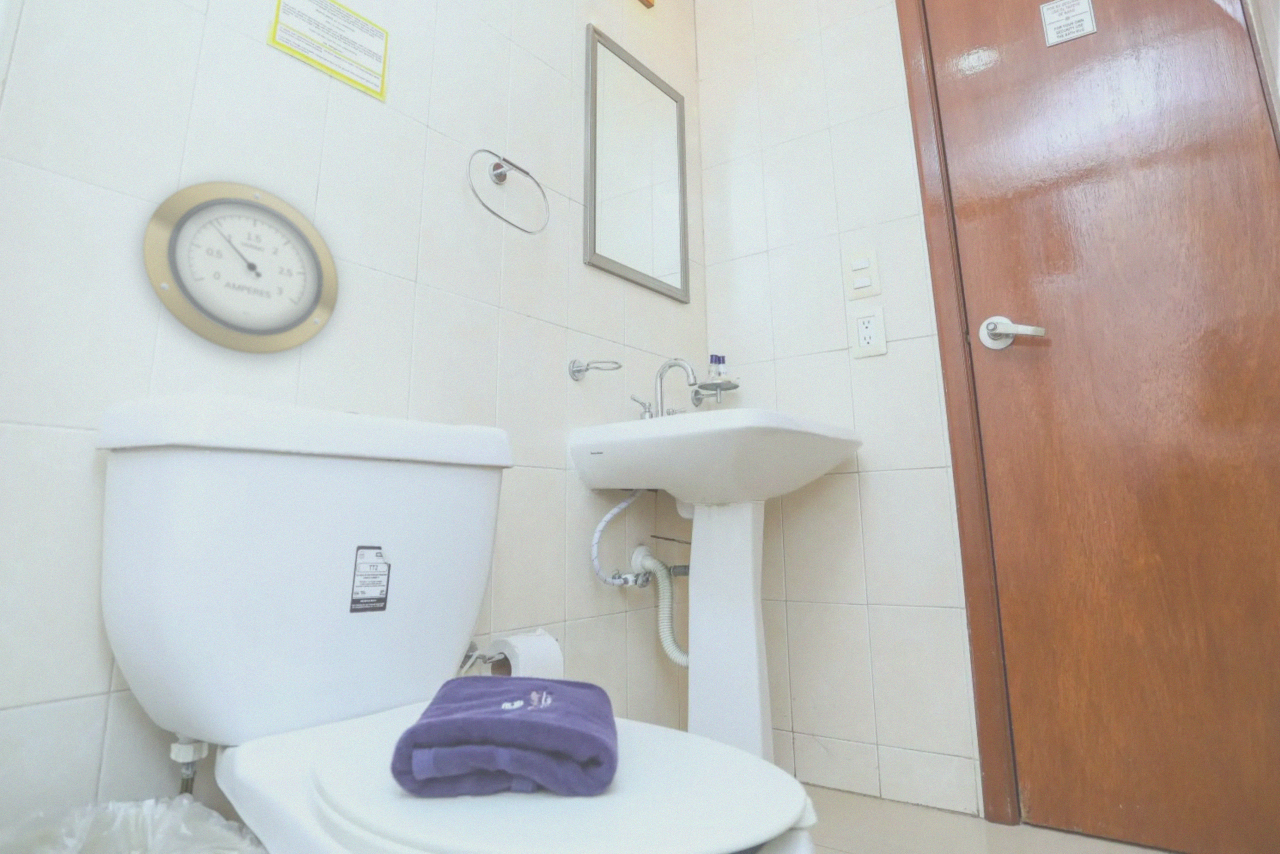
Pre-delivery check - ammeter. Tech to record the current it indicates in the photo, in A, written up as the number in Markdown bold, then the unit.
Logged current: **0.9** A
